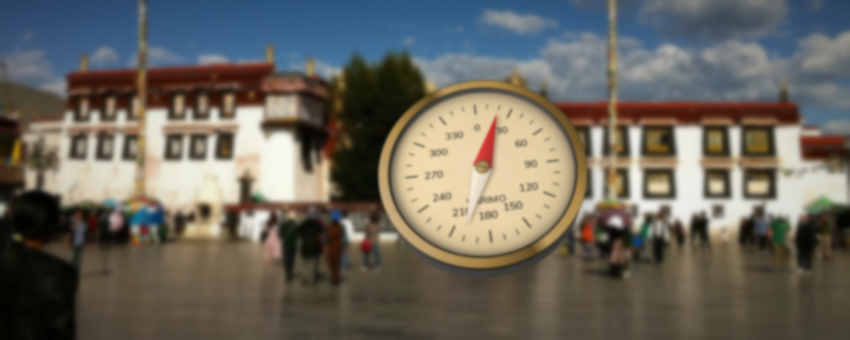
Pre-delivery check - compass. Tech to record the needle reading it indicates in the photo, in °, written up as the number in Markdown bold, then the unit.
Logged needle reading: **20** °
